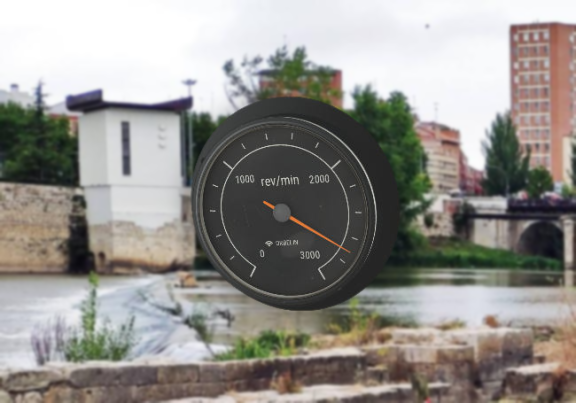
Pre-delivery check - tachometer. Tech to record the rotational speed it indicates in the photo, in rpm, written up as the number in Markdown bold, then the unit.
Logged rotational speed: **2700** rpm
